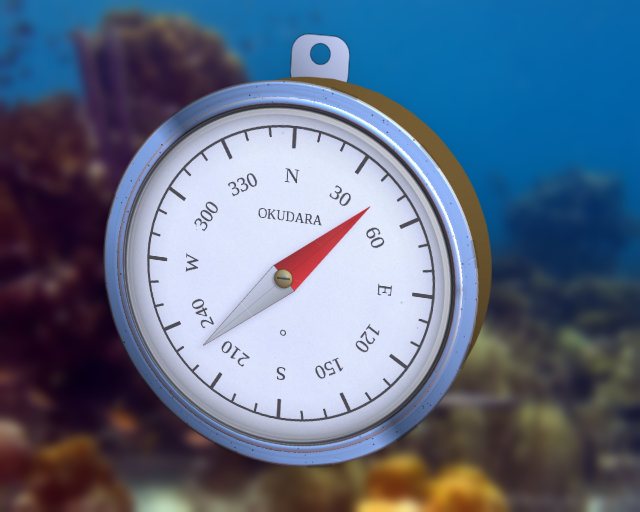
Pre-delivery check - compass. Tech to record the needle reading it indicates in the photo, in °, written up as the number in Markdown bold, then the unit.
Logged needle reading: **45** °
